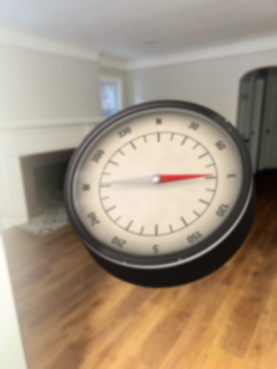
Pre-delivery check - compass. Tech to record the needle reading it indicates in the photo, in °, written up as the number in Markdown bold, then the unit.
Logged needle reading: **90** °
